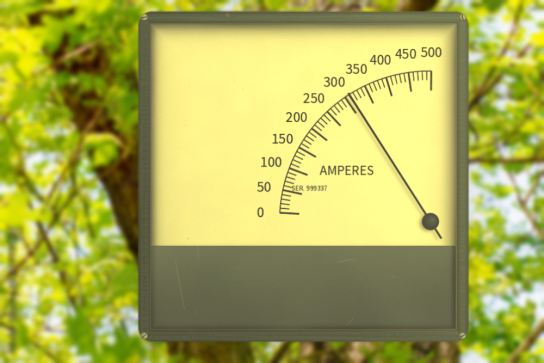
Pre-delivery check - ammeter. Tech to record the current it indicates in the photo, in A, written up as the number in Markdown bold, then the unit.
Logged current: **310** A
